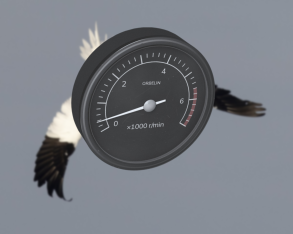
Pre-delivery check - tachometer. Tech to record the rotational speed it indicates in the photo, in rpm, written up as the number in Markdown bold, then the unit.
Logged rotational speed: **400** rpm
